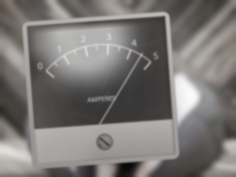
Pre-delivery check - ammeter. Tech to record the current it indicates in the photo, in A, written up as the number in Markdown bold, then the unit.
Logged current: **4.5** A
